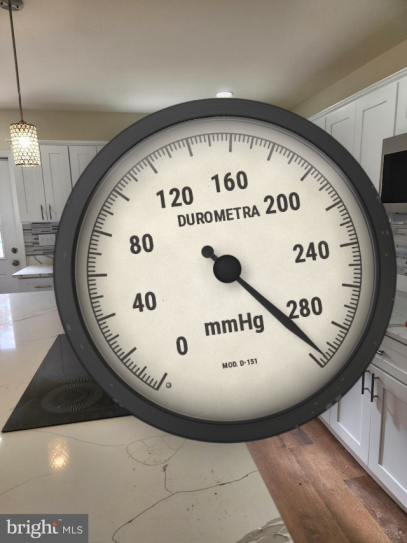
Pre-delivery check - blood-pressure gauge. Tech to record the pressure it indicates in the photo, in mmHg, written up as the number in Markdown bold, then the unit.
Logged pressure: **296** mmHg
